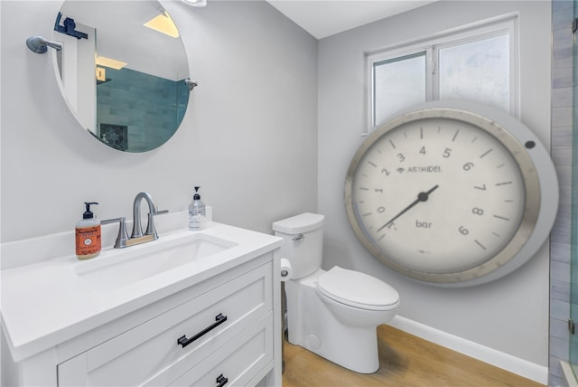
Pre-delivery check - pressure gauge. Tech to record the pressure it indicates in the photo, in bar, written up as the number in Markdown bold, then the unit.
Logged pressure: **-0.75** bar
